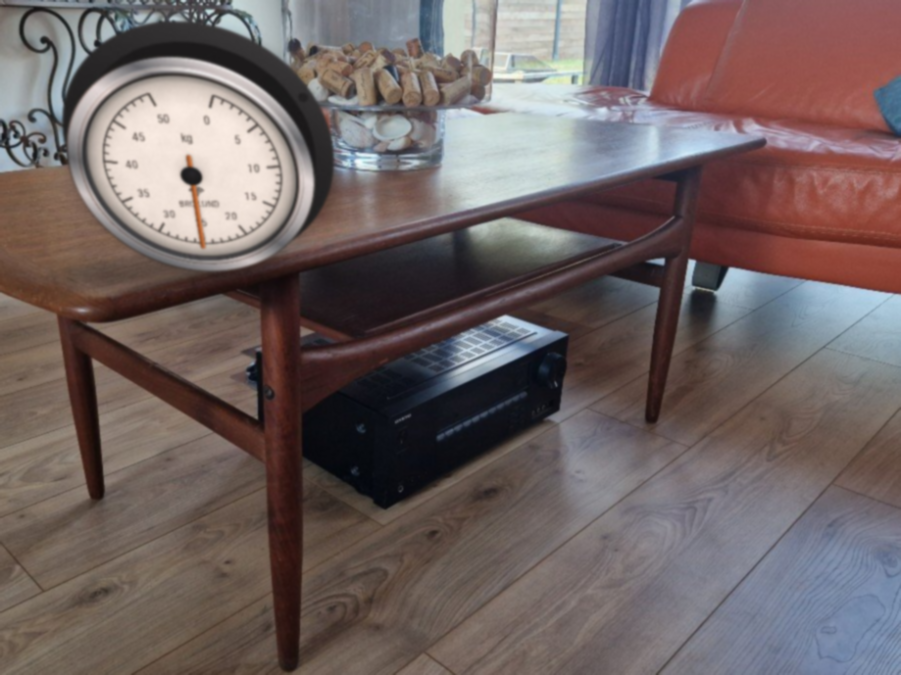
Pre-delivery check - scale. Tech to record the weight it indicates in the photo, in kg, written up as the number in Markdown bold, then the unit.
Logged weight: **25** kg
